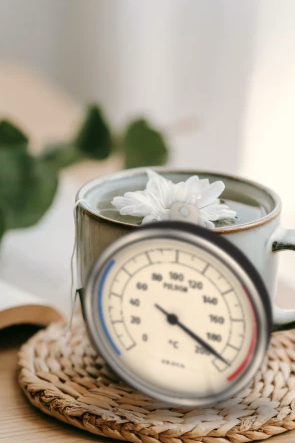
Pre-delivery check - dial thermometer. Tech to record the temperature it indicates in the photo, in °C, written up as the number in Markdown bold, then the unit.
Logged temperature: **190** °C
